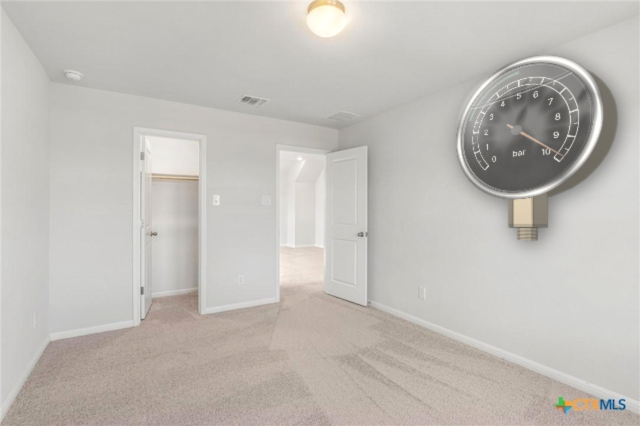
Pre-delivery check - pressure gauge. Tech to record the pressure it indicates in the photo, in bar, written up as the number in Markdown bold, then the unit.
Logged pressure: **9.75** bar
